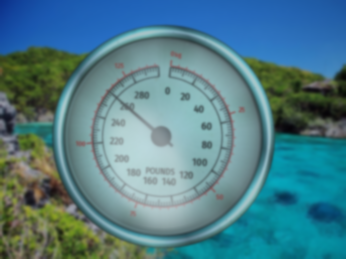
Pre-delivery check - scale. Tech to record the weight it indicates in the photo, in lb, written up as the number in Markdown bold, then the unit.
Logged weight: **260** lb
